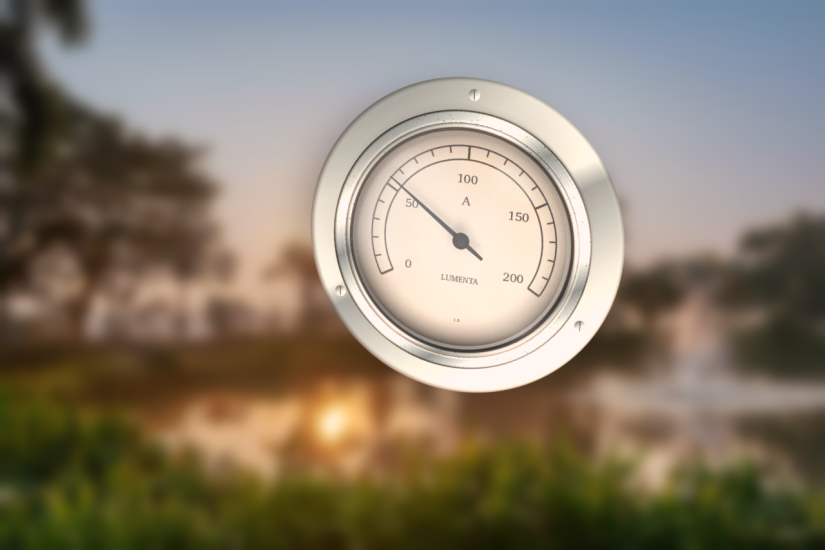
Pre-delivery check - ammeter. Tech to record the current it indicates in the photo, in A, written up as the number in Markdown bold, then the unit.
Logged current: **55** A
